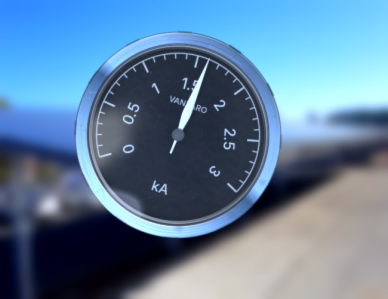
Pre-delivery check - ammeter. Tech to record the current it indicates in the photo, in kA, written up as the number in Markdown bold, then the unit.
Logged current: **1.6** kA
